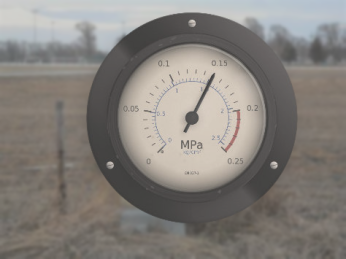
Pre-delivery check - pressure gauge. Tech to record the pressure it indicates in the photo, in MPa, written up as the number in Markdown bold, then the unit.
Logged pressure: **0.15** MPa
